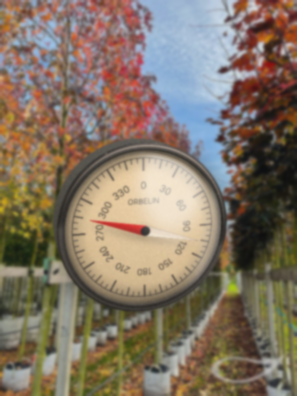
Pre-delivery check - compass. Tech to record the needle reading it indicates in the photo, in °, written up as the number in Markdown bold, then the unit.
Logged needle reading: **285** °
